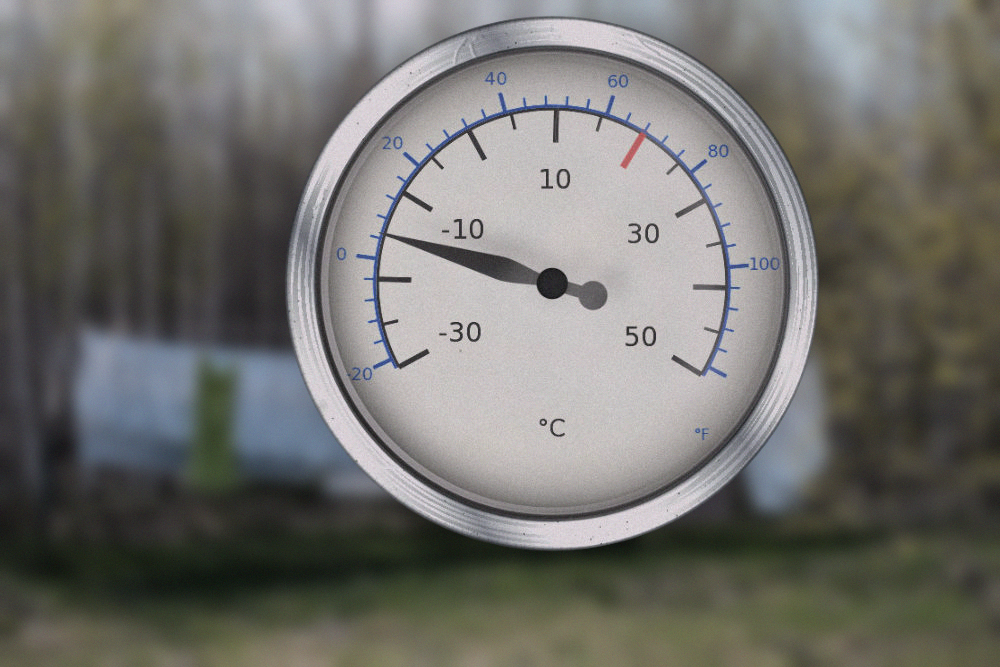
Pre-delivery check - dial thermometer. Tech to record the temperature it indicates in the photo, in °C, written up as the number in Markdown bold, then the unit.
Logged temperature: **-15** °C
